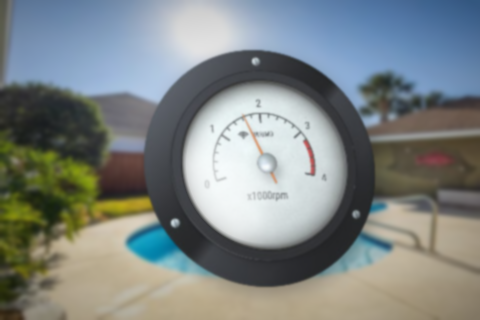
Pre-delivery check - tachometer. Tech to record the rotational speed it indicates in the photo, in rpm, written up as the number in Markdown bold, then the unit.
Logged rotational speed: **1600** rpm
